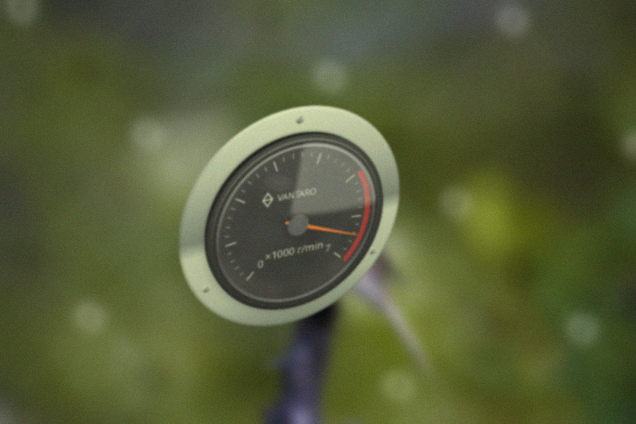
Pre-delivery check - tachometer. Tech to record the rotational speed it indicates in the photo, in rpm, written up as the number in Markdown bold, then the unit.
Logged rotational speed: **6400** rpm
